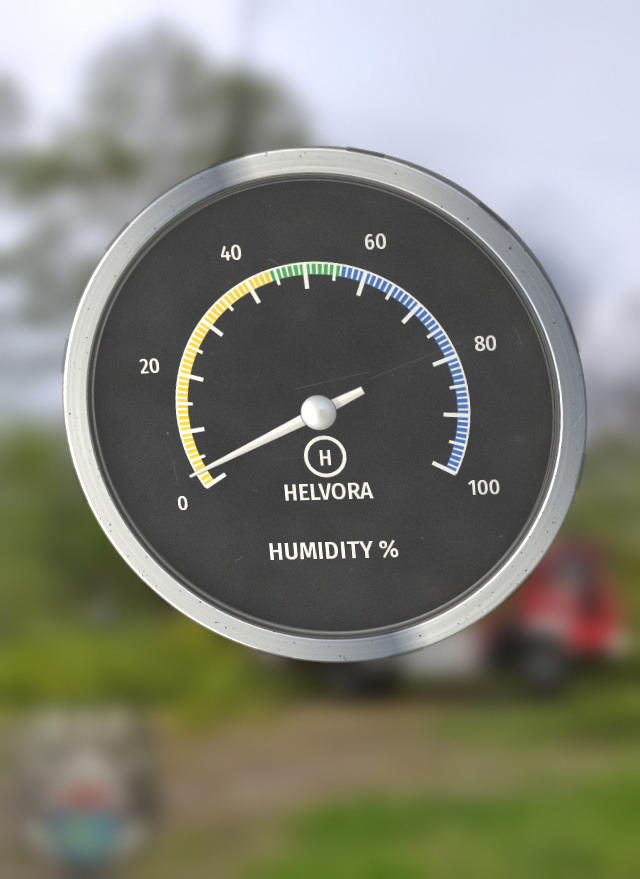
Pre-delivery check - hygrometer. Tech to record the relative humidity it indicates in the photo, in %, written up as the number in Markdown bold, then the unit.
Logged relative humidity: **3** %
